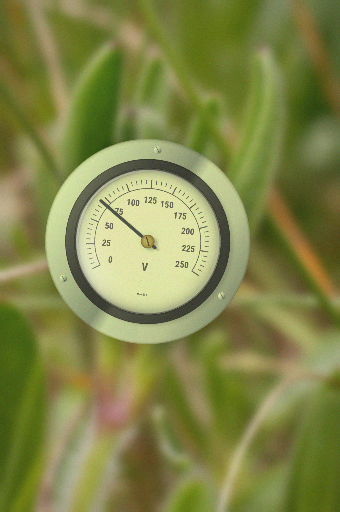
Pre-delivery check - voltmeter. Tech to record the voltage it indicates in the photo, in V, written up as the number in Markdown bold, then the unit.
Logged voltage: **70** V
